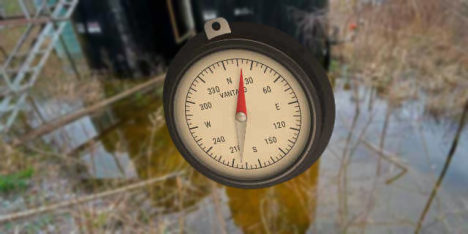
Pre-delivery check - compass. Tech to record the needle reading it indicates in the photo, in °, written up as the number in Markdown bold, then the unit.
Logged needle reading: **20** °
